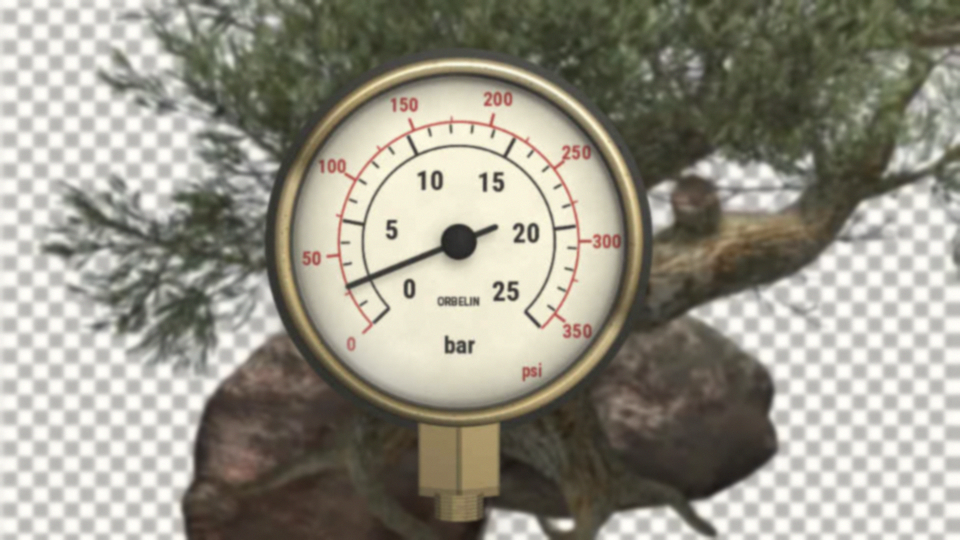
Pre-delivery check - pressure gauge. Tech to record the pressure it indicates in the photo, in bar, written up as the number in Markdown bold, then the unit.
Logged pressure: **2** bar
